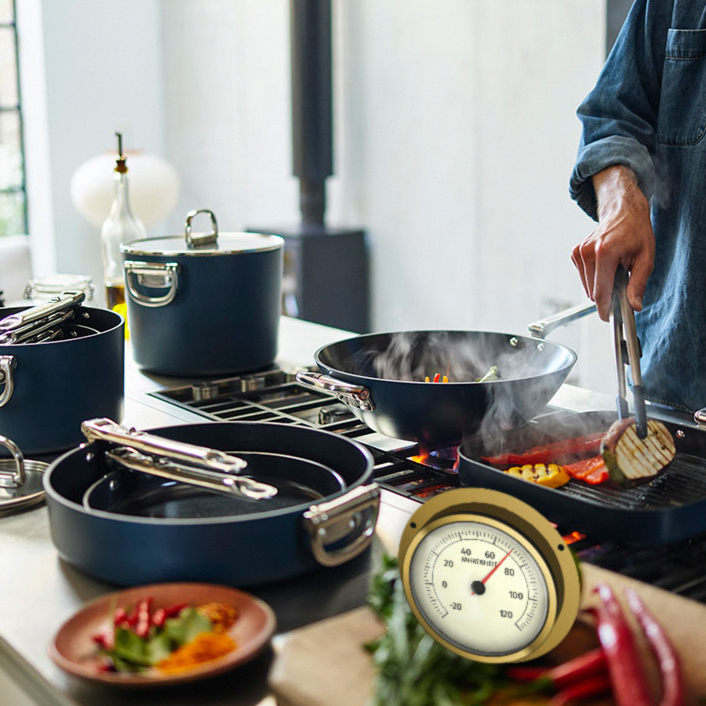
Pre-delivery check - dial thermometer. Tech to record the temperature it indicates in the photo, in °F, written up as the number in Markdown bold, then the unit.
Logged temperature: **70** °F
